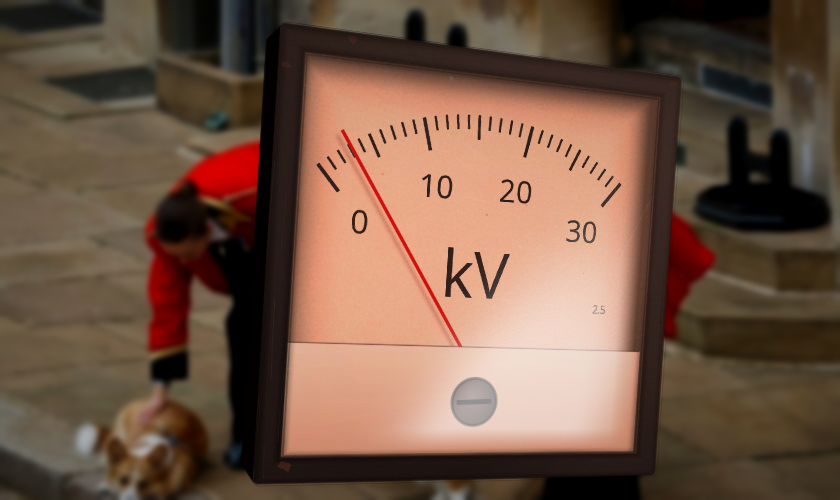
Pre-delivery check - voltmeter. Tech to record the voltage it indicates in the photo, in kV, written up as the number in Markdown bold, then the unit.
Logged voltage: **3** kV
